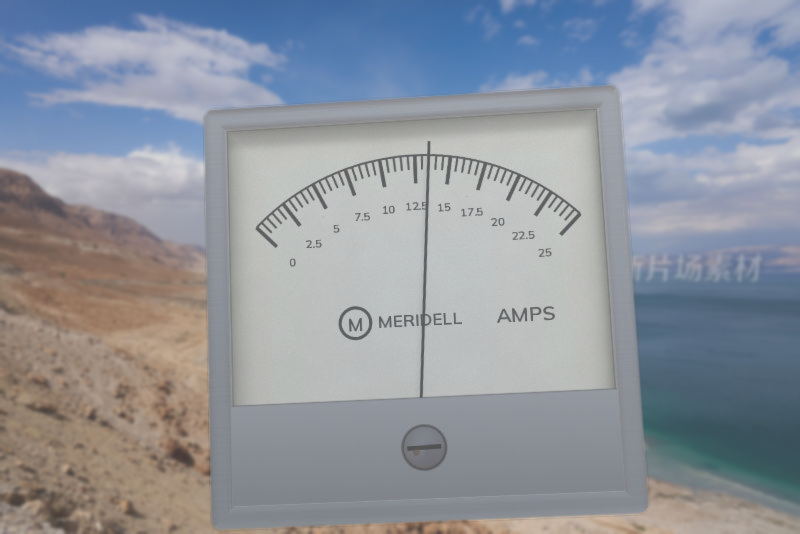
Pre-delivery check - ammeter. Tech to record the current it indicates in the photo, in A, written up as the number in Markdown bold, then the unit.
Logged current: **13.5** A
